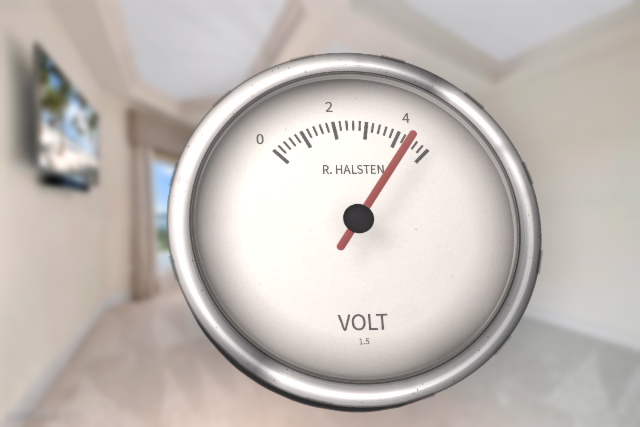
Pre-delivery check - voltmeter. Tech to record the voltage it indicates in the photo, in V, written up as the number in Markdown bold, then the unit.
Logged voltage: **4.4** V
